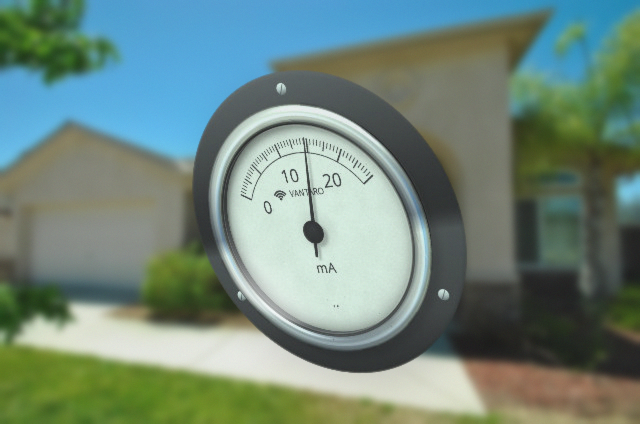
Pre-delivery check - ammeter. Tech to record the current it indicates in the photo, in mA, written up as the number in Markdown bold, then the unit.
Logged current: **15** mA
